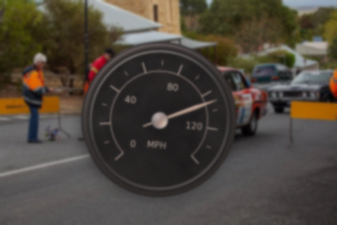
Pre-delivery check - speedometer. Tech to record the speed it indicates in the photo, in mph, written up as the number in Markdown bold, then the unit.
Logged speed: **105** mph
